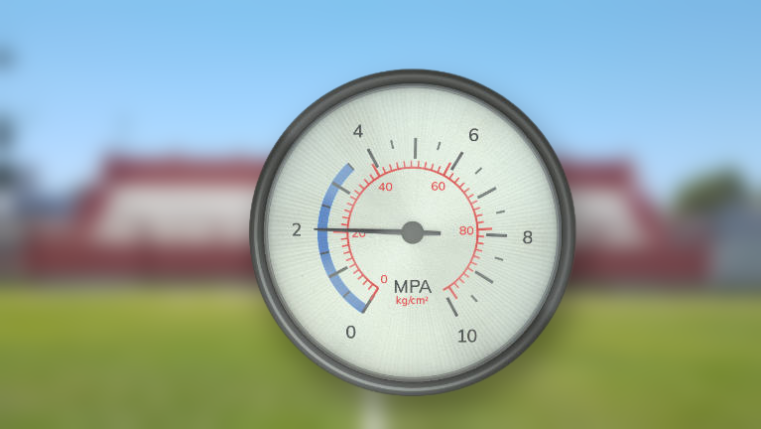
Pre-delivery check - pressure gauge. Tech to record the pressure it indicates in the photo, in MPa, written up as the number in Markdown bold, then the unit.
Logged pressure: **2** MPa
